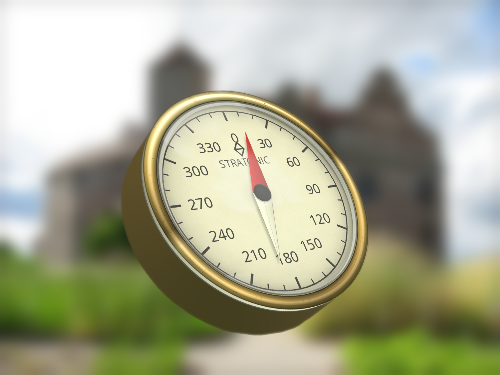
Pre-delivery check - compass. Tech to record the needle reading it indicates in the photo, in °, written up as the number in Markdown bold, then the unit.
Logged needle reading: **10** °
